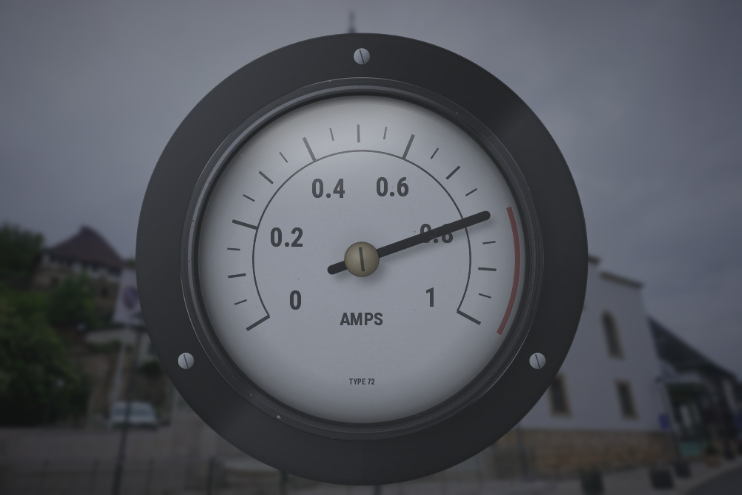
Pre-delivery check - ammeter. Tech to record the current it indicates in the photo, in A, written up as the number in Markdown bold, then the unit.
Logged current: **0.8** A
